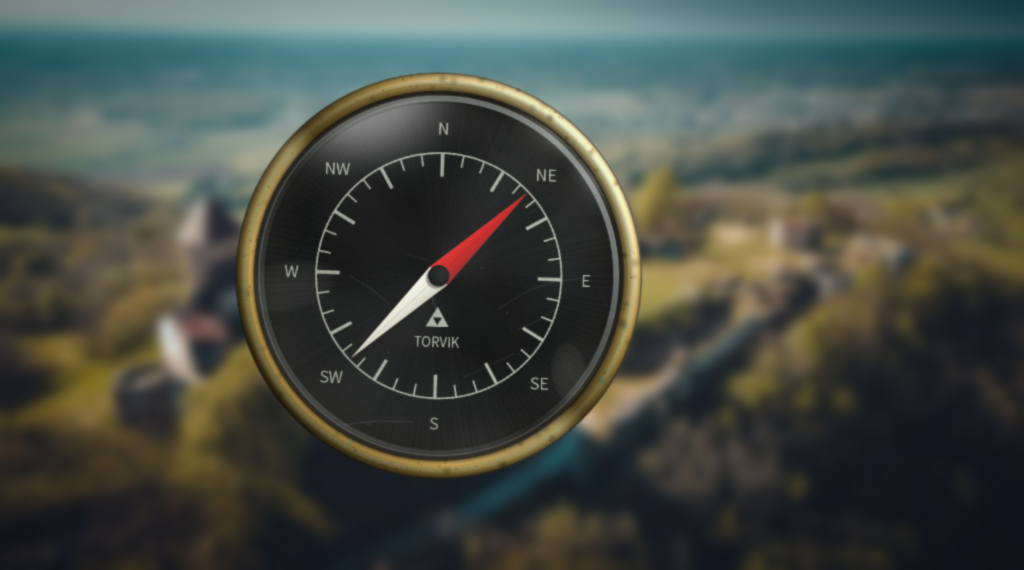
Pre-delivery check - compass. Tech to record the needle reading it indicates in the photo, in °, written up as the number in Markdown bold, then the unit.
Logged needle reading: **45** °
